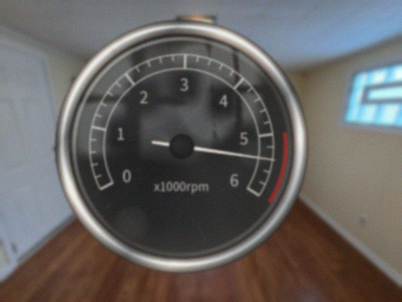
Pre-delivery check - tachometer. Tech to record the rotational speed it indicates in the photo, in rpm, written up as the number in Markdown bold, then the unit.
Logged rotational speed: **5400** rpm
